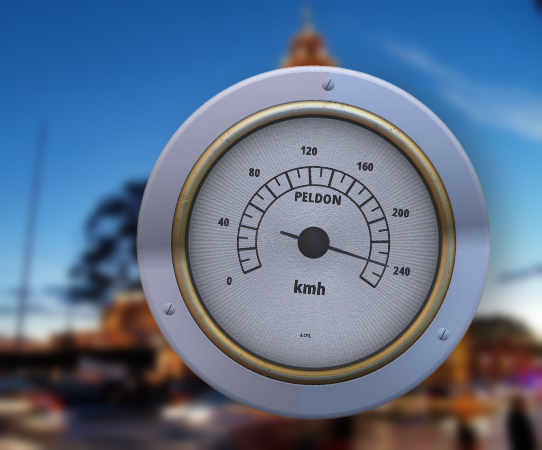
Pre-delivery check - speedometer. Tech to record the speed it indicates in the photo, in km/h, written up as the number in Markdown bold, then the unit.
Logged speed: **240** km/h
